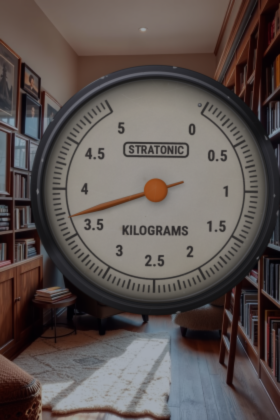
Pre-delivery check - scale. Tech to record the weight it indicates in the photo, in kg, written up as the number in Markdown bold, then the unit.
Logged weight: **3.7** kg
